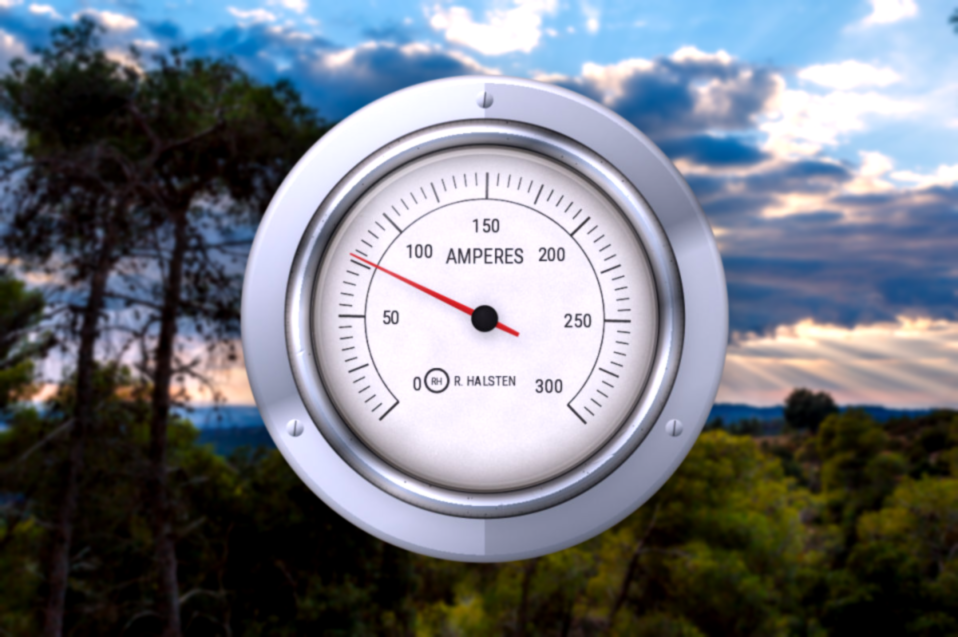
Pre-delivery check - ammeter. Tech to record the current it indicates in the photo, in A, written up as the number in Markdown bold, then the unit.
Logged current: **77.5** A
